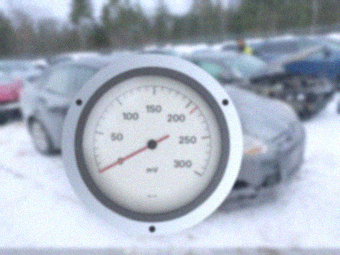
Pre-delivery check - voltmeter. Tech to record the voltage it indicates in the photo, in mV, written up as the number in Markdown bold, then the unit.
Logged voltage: **0** mV
